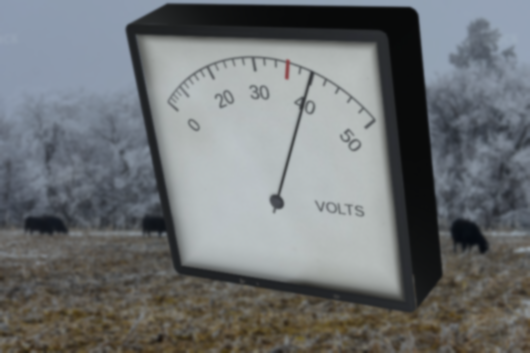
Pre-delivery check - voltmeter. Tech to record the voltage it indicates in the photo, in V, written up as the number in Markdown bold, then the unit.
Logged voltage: **40** V
